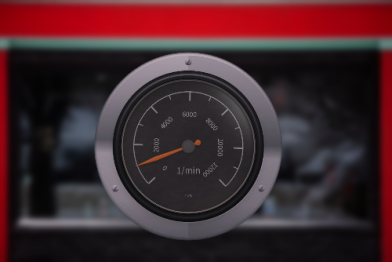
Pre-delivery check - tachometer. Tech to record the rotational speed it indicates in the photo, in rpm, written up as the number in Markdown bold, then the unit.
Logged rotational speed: **1000** rpm
